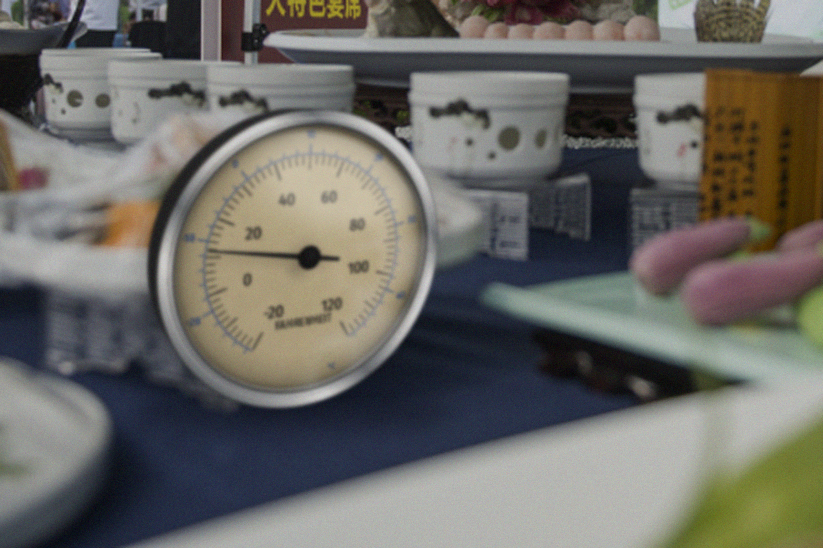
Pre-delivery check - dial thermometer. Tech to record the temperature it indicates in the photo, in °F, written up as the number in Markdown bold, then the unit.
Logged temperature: **12** °F
